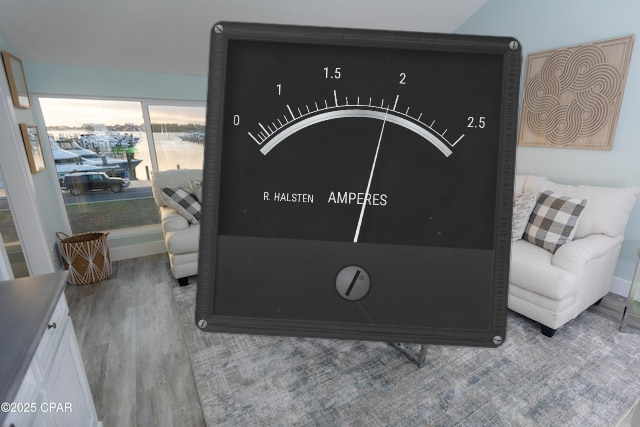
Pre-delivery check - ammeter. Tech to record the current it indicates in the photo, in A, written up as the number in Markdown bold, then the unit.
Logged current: **1.95** A
